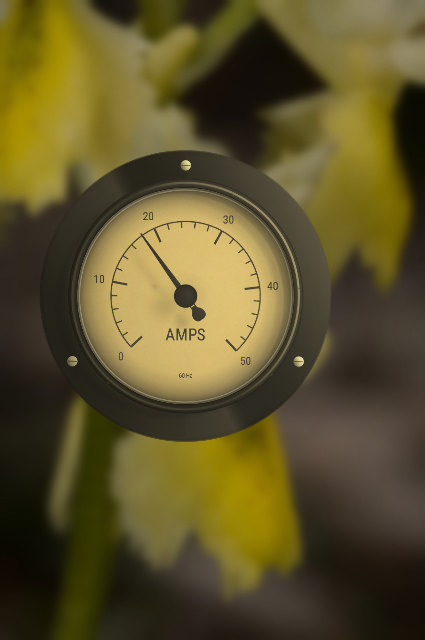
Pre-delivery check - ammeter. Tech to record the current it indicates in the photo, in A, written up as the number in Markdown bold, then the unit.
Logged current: **18** A
